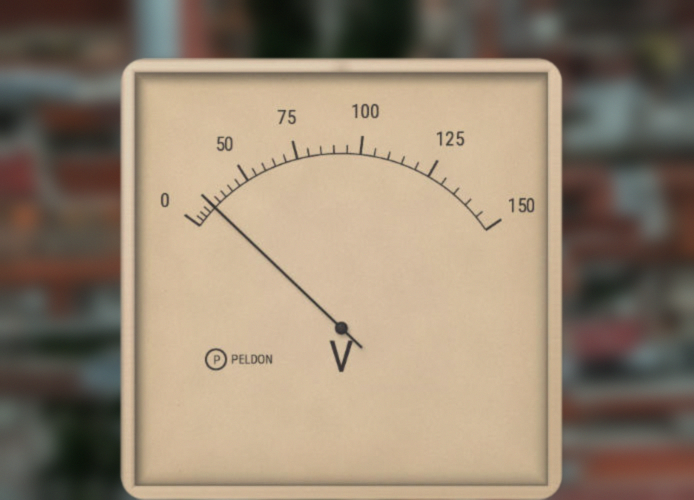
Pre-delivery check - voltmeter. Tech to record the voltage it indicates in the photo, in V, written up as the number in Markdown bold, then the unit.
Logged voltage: **25** V
